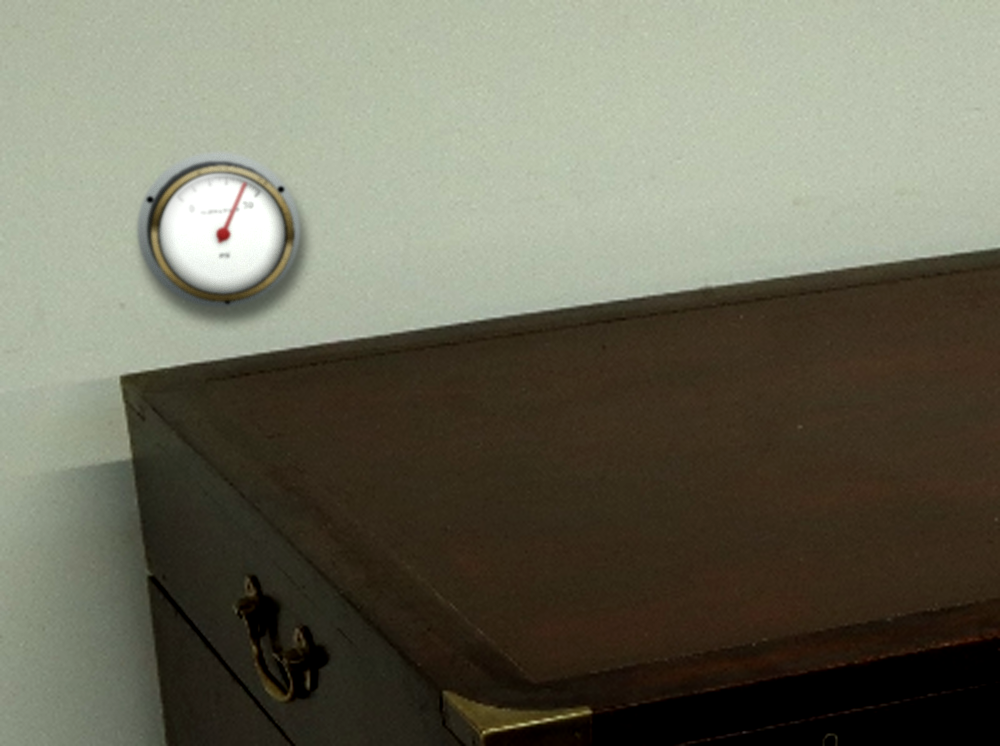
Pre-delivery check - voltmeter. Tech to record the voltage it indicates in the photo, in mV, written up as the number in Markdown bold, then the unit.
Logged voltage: **40** mV
